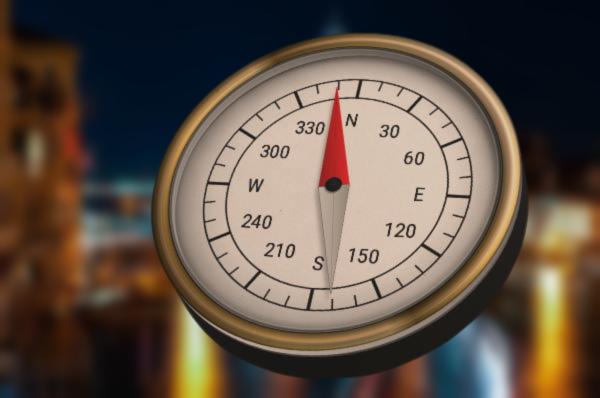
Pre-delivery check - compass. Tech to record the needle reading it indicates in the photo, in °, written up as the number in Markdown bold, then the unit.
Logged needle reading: **350** °
